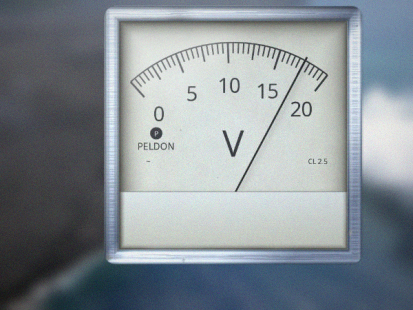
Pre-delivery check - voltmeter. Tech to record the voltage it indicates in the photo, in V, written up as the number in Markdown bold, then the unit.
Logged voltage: **17.5** V
